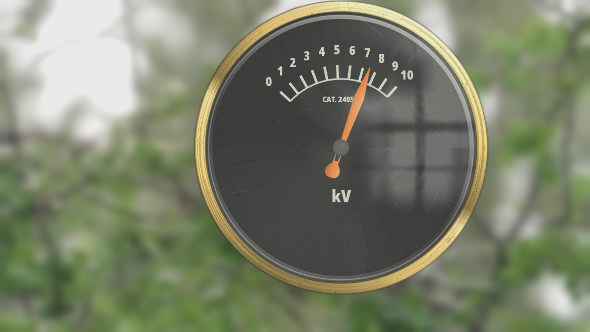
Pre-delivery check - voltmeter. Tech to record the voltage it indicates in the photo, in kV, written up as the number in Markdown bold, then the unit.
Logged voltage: **7.5** kV
